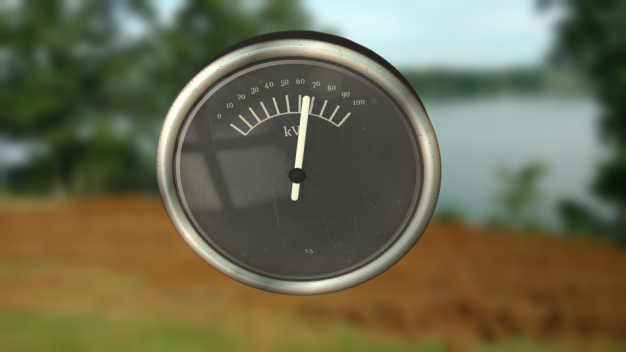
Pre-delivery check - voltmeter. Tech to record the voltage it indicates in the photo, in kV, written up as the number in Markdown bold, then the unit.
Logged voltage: **65** kV
